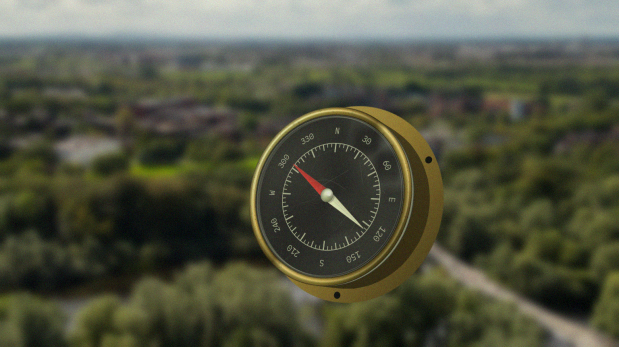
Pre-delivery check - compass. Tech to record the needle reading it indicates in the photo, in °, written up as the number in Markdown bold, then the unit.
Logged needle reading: **305** °
